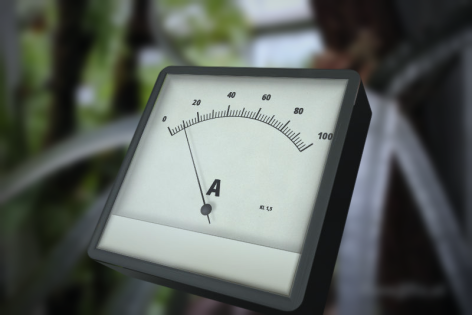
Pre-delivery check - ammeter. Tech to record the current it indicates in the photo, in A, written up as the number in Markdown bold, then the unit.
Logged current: **10** A
